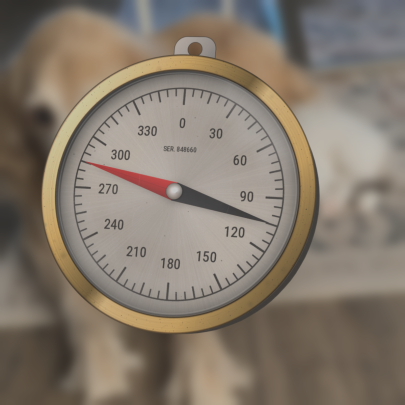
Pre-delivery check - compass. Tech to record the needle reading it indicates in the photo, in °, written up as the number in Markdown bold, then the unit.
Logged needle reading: **285** °
